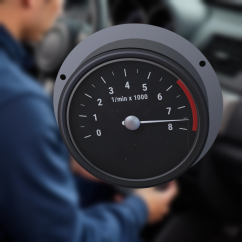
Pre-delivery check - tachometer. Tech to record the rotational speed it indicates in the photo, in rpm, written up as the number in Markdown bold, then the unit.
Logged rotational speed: **7500** rpm
